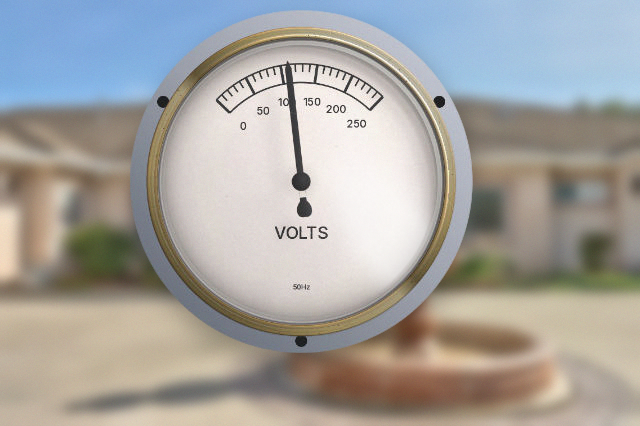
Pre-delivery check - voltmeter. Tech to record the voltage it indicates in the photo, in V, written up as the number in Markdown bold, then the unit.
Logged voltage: **110** V
